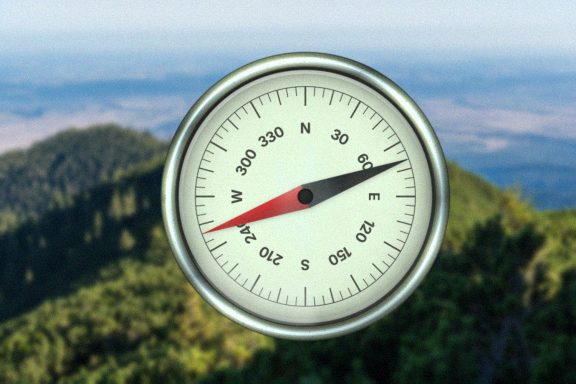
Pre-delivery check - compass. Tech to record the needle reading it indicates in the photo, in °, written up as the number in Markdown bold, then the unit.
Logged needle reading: **250** °
